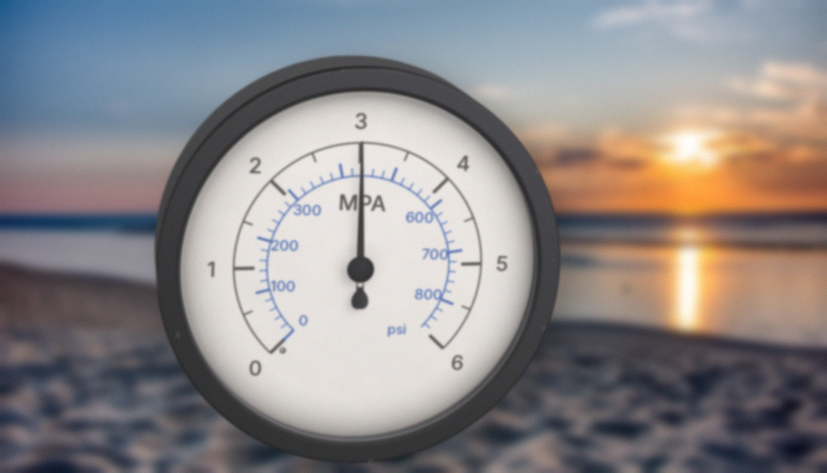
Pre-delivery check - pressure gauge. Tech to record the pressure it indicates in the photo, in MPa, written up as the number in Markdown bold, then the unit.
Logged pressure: **3** MPa
